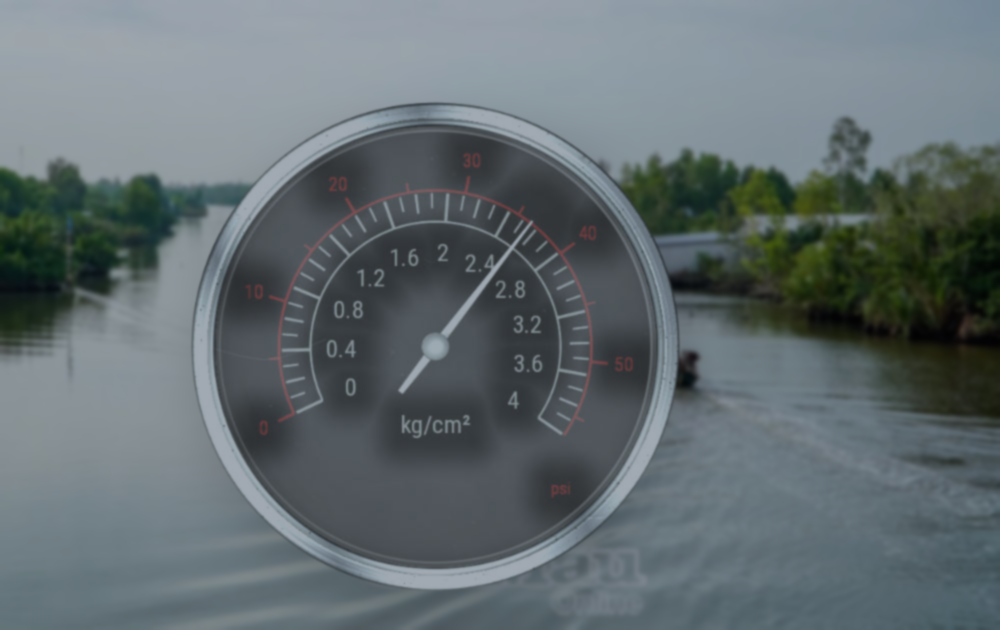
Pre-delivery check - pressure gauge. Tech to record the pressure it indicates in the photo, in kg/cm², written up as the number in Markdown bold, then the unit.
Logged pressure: **2.55** kg/cm²
